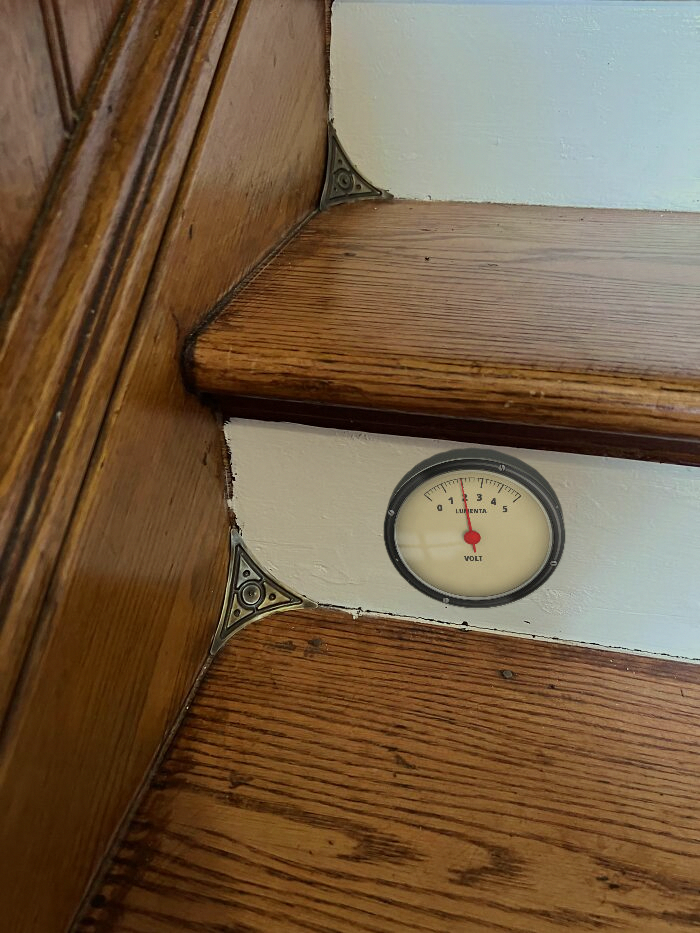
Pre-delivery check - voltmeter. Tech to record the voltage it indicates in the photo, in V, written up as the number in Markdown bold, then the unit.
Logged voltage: **2** V
